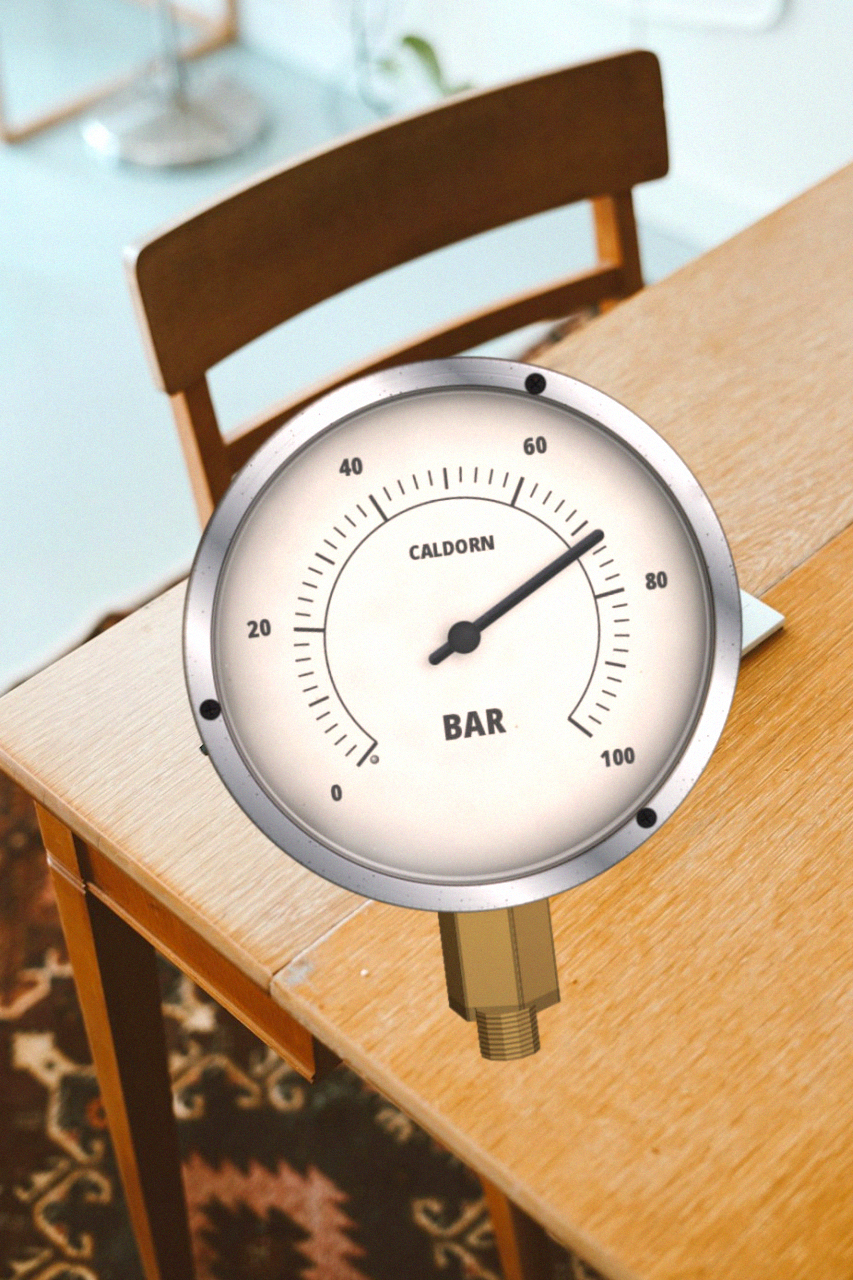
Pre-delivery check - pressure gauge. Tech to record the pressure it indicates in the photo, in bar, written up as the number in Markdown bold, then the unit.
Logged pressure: **72** bar
